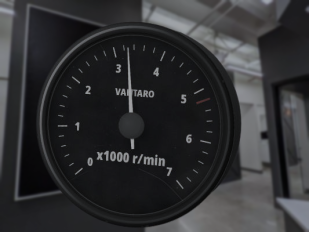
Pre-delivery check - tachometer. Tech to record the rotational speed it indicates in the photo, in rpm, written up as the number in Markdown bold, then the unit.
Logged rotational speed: **3300** rpm
